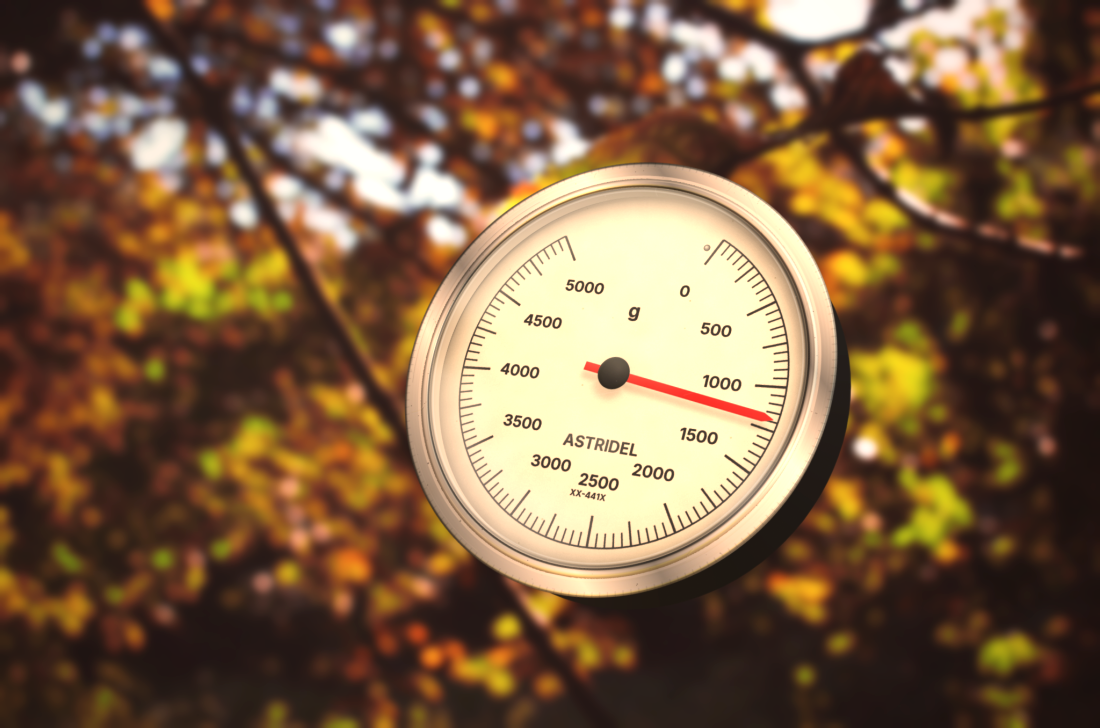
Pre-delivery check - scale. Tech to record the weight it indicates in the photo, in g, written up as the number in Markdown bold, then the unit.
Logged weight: **1200** g
